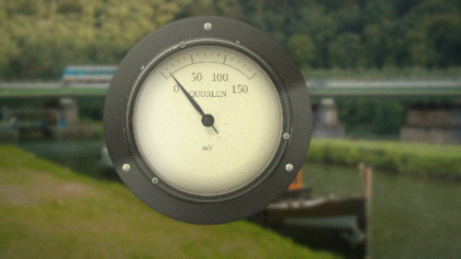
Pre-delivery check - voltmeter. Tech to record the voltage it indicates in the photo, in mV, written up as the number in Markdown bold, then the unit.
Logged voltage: **10** mV
